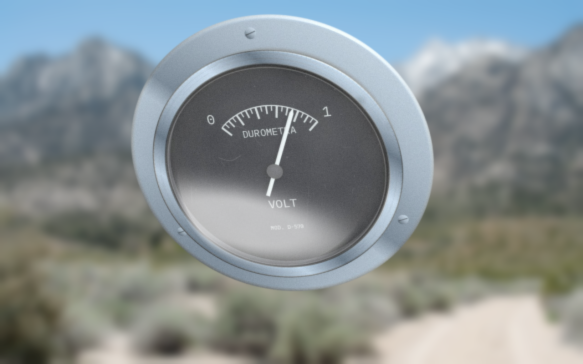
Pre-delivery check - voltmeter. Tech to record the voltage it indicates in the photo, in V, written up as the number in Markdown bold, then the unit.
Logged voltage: **0.75** V
